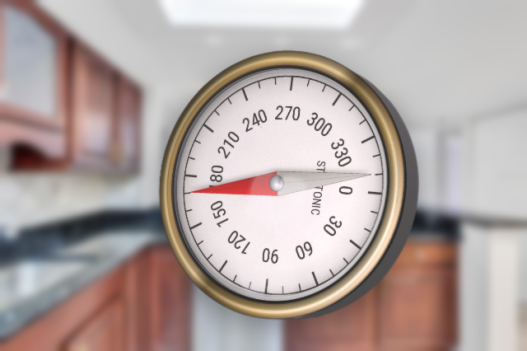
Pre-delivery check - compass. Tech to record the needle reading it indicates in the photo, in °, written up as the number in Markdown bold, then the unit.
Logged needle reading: **170** °
